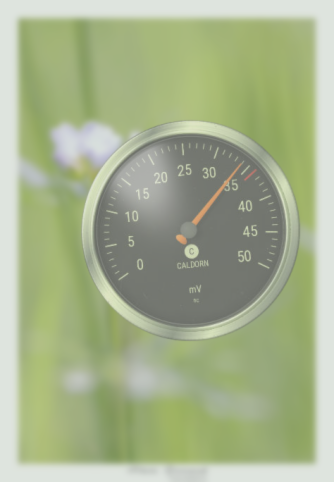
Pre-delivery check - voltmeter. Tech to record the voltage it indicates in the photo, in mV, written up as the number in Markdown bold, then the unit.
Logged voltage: **34** mV
